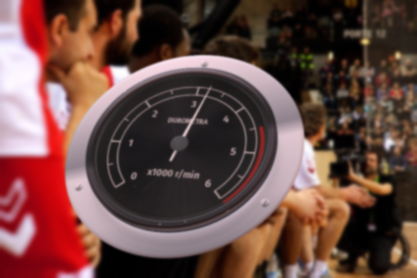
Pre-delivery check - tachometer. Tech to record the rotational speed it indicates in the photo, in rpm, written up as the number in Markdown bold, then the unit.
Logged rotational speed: **3250** rpm
